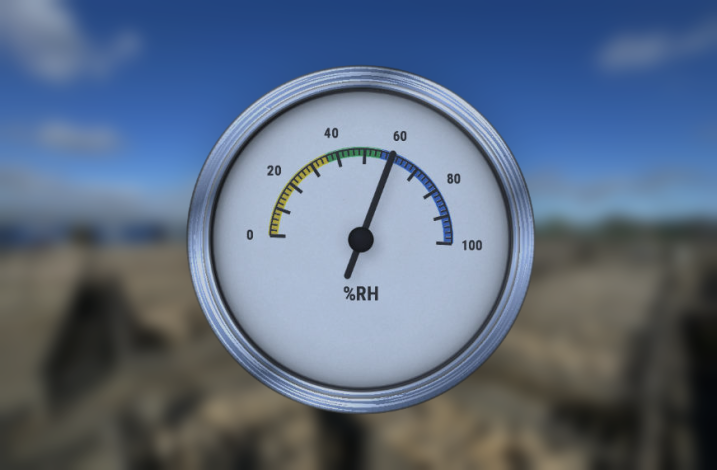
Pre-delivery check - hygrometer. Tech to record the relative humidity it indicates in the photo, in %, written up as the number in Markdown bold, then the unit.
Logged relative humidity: **60** %
